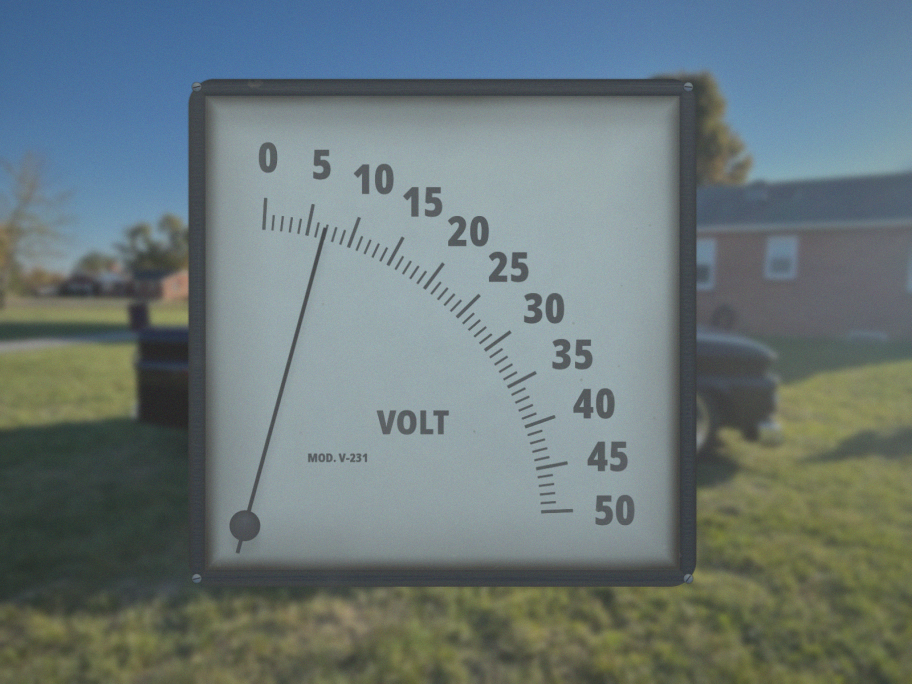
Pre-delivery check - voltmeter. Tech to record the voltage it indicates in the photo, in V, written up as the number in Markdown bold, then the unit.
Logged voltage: **7** V
